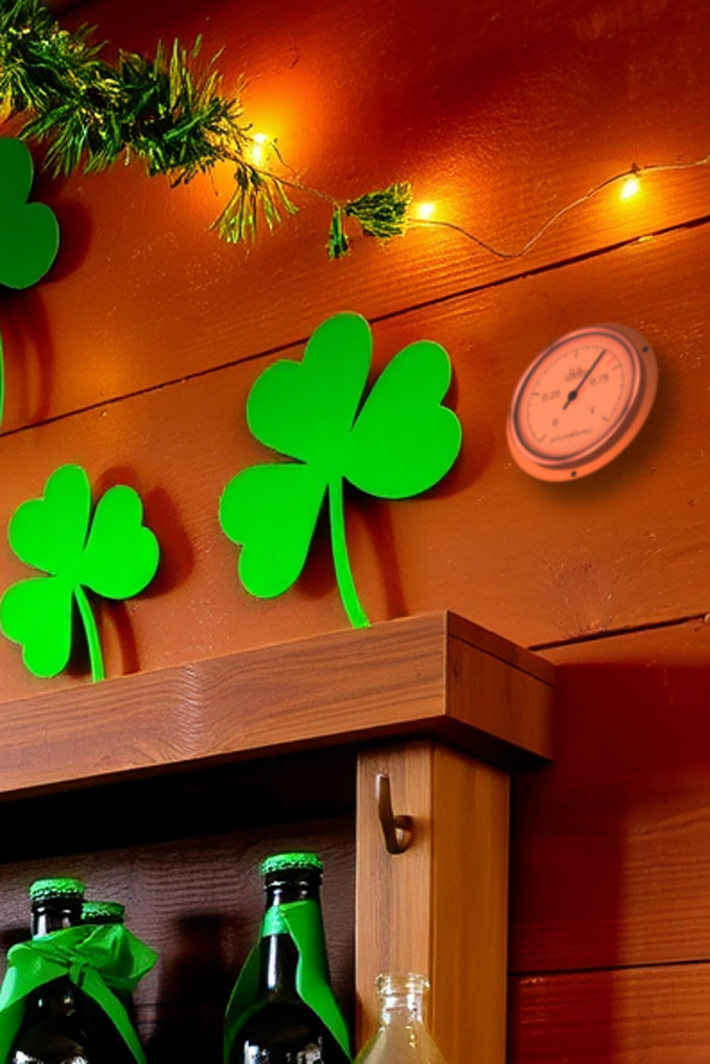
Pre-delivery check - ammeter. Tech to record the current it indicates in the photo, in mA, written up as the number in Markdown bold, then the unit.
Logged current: **0.65** mA
